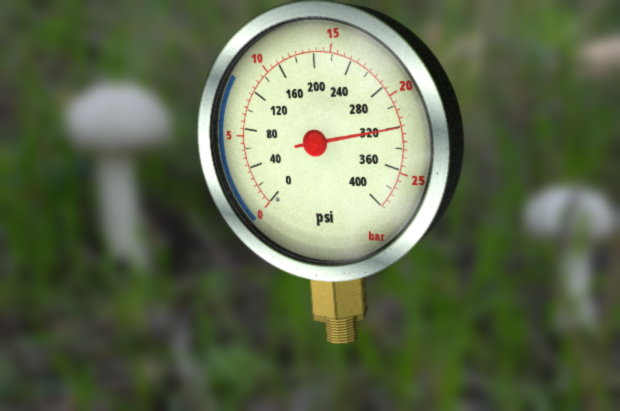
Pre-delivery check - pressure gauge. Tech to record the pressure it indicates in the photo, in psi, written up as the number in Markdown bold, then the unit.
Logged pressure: **320** psi
